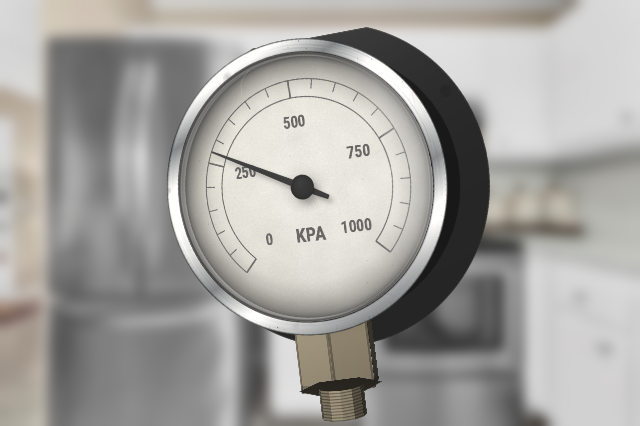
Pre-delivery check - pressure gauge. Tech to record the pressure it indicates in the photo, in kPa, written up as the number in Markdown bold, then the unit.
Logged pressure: **275** kPa
